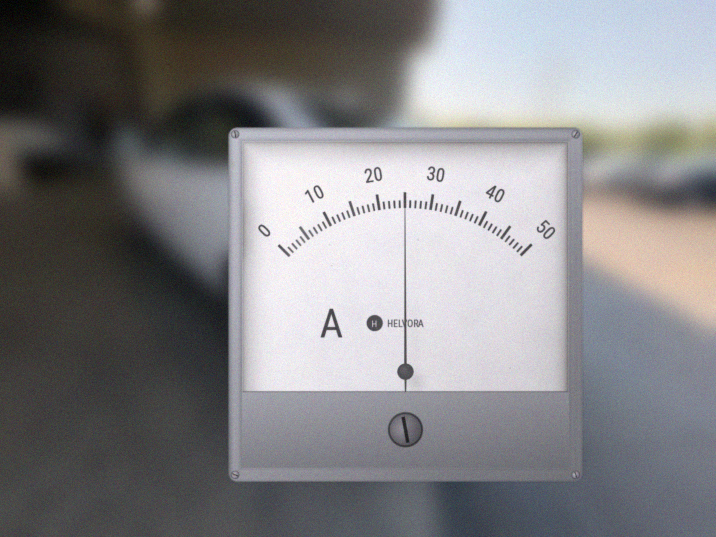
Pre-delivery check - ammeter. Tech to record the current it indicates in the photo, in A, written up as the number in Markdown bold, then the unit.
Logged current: **25** A
